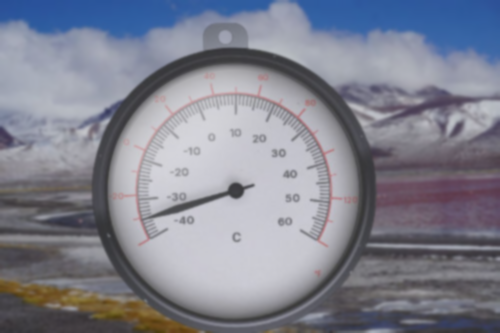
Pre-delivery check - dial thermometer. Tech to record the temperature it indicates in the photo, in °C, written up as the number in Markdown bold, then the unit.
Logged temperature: **-35** °C
